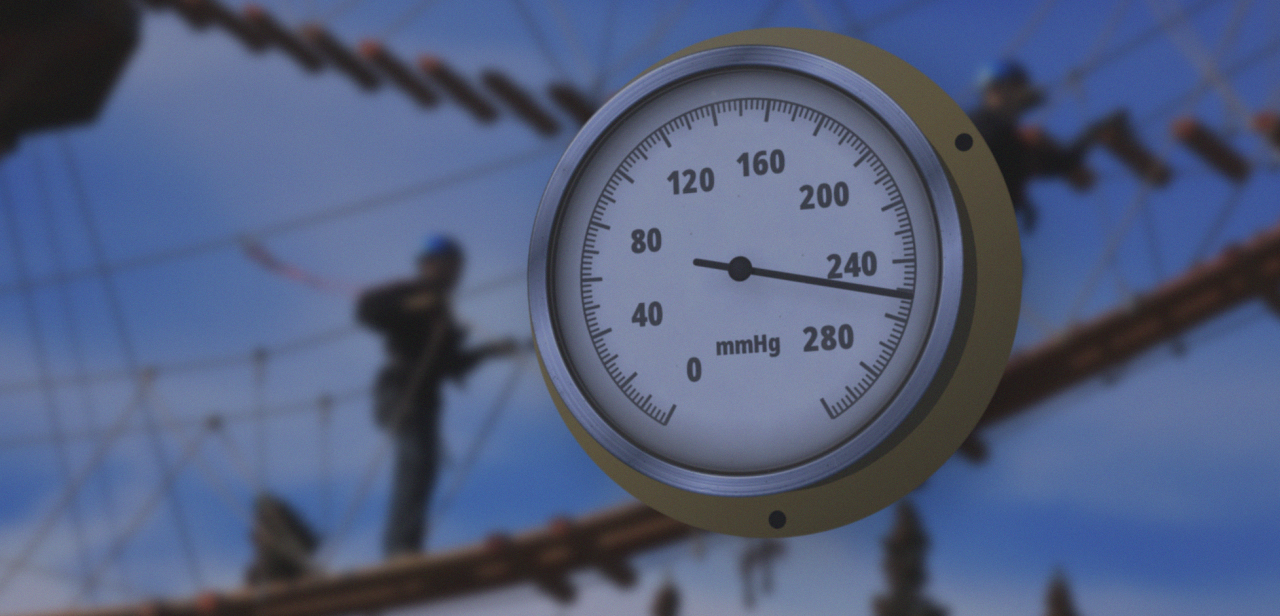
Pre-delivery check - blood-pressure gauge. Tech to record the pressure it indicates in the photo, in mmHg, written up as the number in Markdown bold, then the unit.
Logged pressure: **252** mmHg
